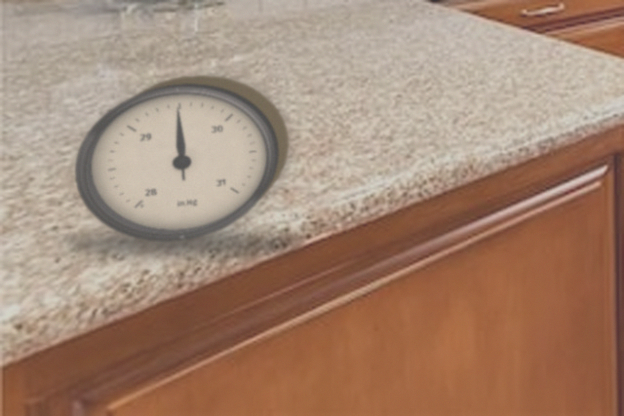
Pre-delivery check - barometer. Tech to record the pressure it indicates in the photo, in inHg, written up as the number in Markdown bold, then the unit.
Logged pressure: **29.5** inHg
